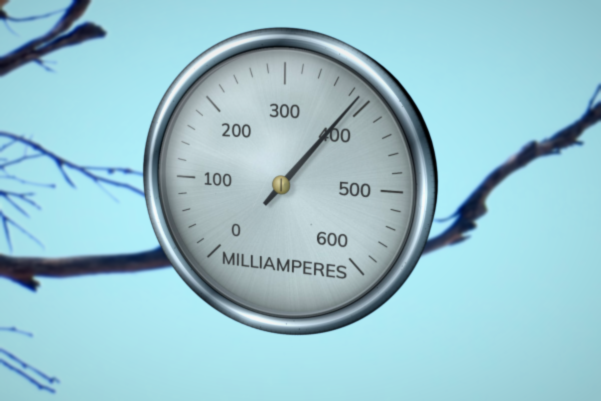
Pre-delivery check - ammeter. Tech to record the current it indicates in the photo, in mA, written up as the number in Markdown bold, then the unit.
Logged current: **390** mA
